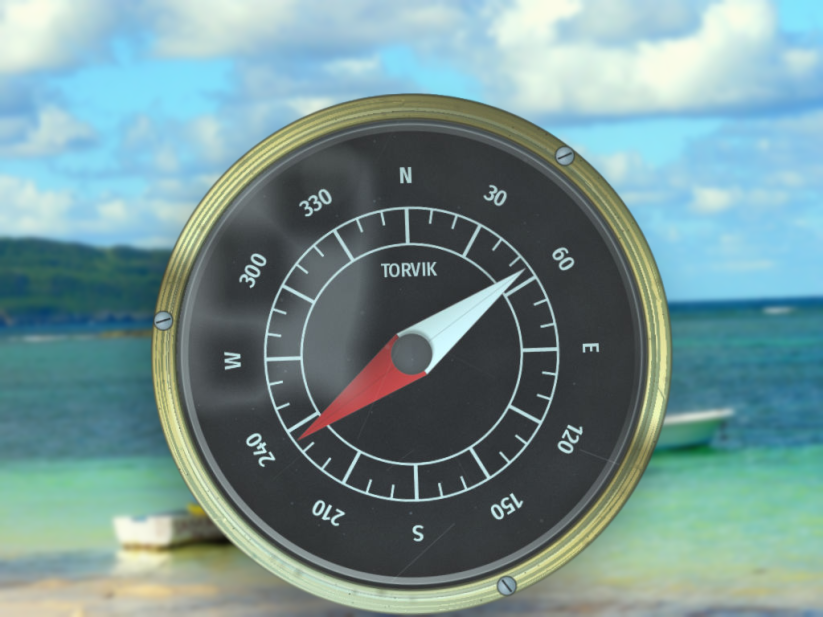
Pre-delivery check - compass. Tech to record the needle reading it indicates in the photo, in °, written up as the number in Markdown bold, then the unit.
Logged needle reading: **235** °
